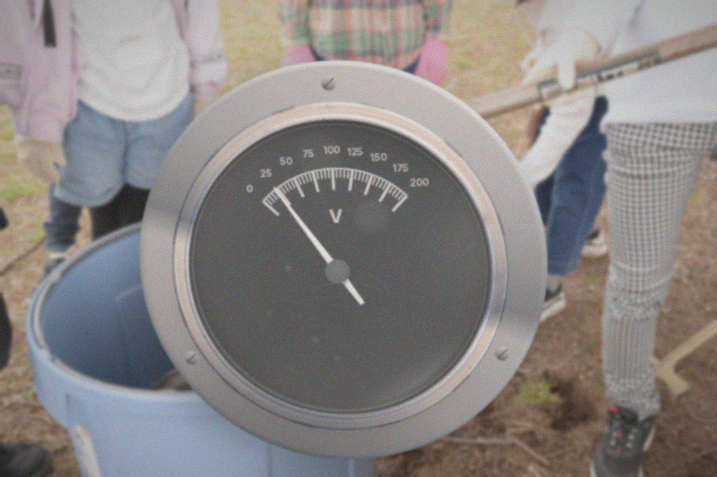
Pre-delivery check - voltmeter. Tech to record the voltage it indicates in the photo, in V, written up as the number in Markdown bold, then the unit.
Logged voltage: **25** V
